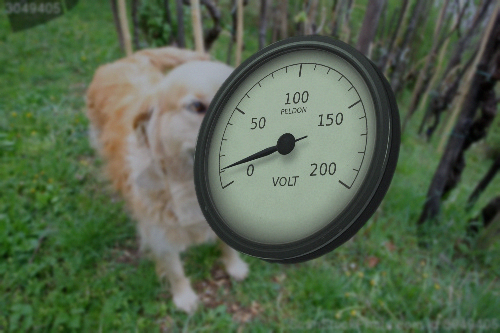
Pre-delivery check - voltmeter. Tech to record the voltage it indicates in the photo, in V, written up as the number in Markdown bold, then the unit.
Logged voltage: **10** V
